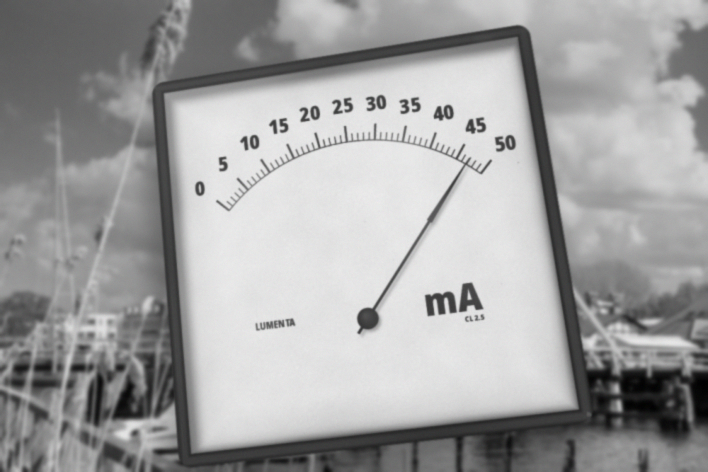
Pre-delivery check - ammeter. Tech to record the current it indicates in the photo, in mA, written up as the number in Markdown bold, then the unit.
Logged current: **47** mA
